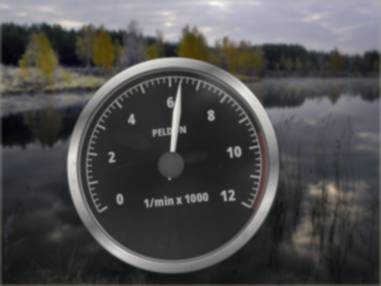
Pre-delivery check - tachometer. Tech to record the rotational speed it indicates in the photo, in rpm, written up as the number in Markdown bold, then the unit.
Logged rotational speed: **6400** rpm
